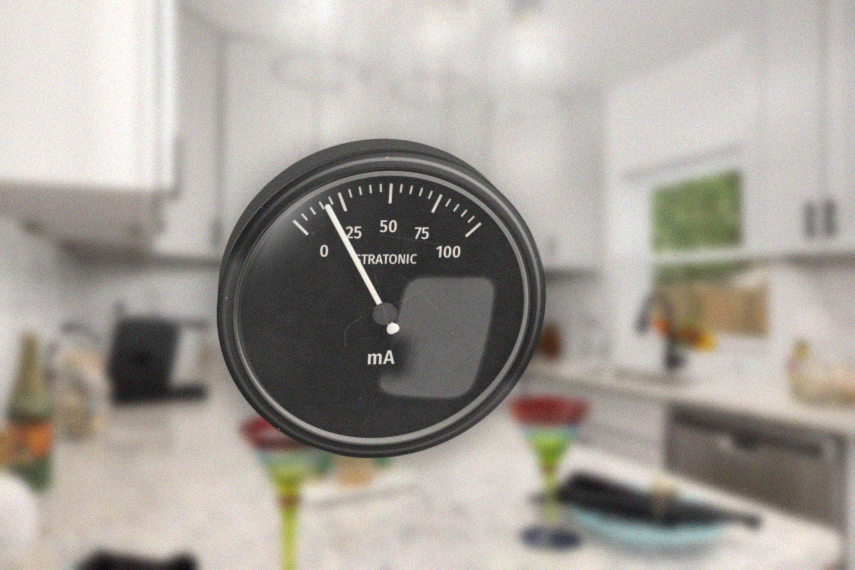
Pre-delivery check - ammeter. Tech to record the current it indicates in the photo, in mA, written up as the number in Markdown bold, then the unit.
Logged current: **17.5** mA
